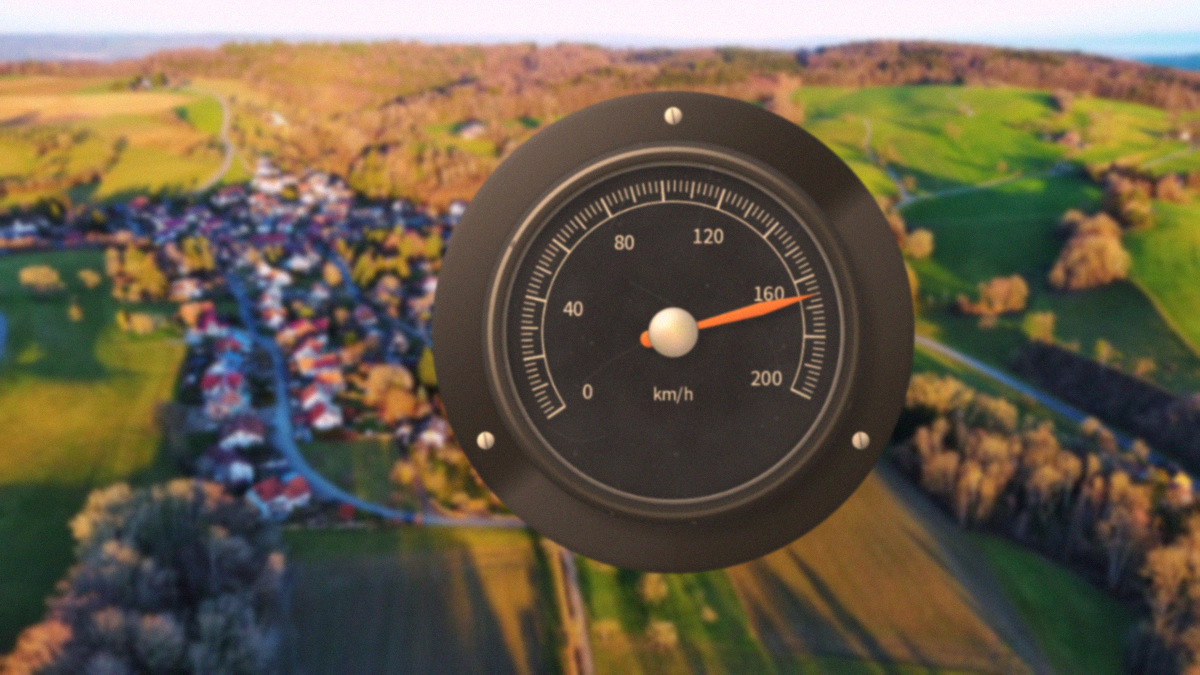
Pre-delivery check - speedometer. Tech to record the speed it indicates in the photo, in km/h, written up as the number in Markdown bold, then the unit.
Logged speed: **166** km/h
